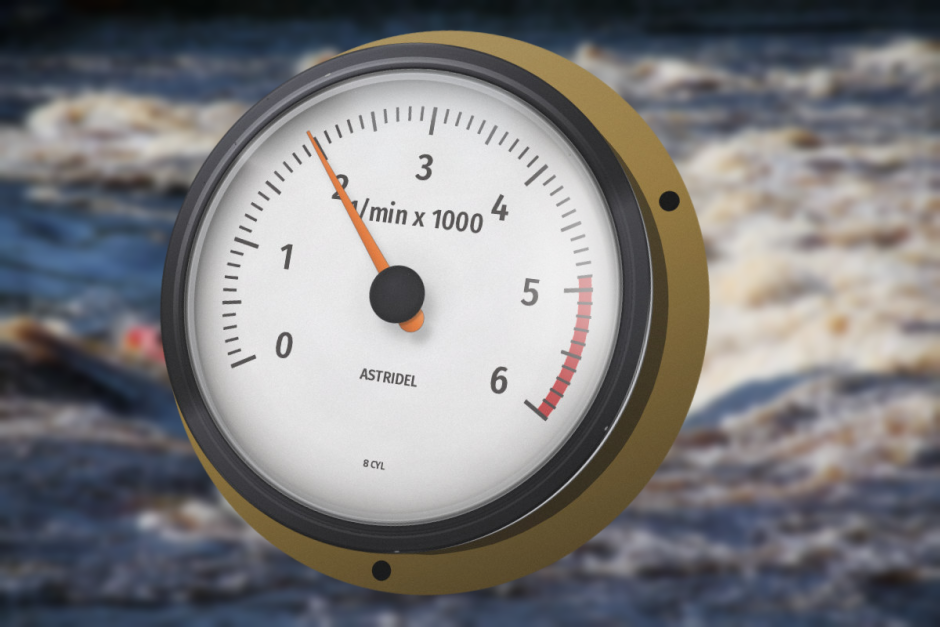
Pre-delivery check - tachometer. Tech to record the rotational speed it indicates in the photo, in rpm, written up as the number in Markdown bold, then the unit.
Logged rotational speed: **2000** rpm
